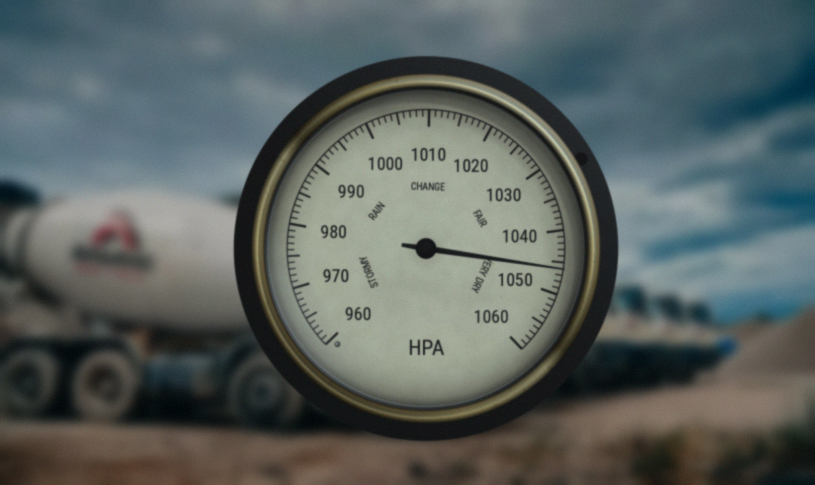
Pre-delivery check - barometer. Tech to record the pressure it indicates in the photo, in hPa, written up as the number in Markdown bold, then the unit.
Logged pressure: **1046** hPa
